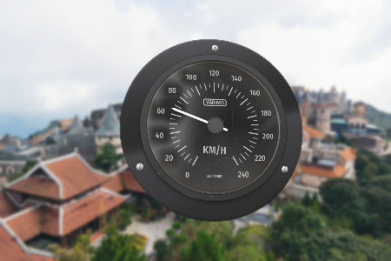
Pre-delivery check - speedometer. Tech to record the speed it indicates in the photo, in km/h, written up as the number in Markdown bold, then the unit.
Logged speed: **65** km/h
